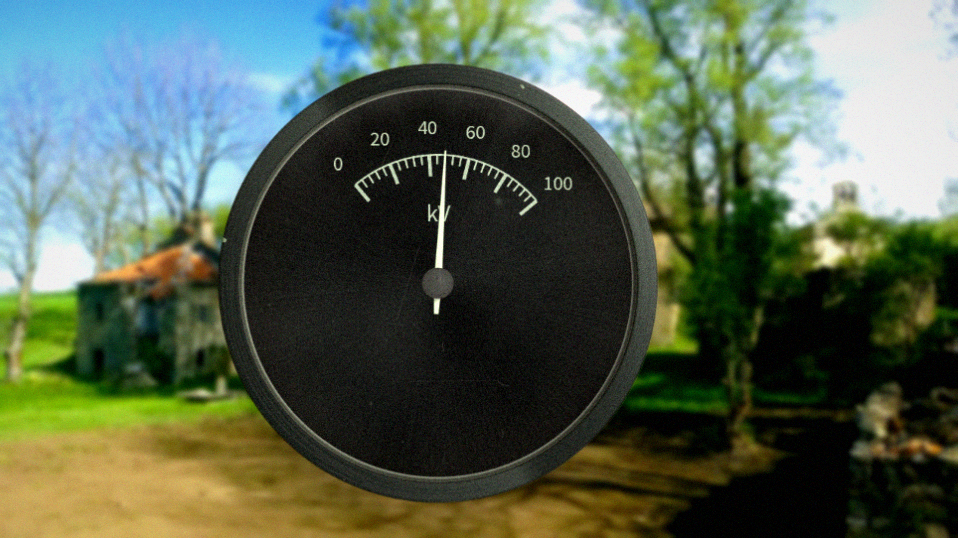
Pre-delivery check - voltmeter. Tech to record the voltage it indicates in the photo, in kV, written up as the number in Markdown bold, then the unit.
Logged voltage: **48** kV
